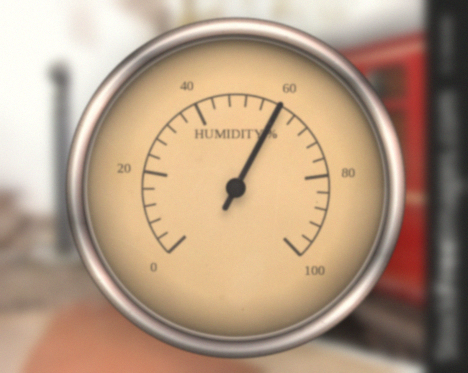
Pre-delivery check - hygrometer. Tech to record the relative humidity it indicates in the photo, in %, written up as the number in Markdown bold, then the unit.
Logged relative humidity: **60** %
